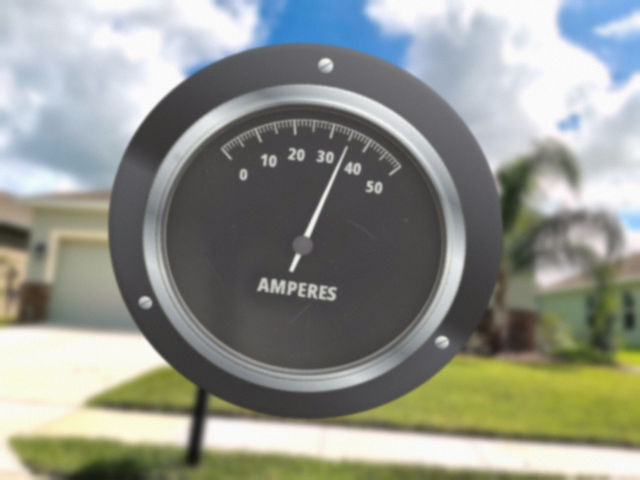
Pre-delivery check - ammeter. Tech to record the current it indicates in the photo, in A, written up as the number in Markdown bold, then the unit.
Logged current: **35** A
